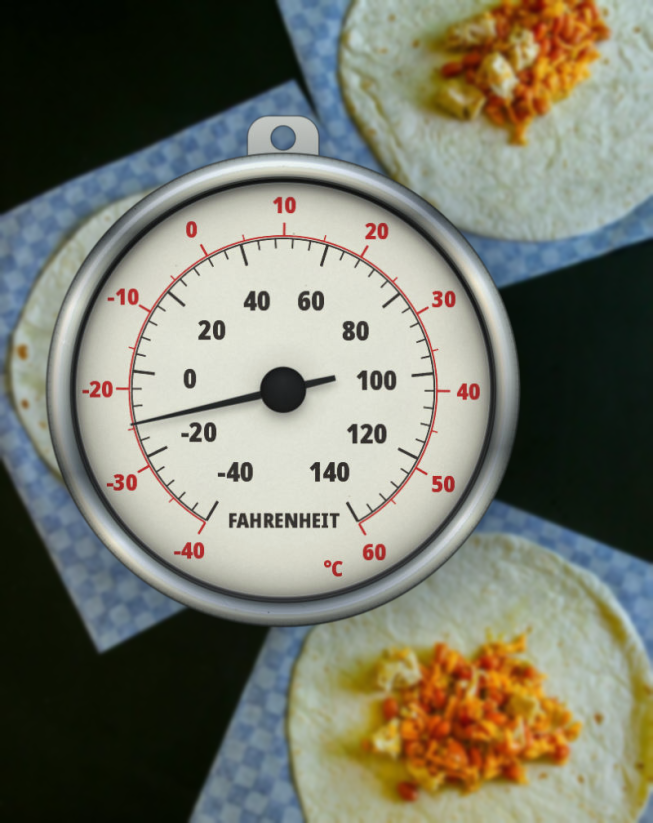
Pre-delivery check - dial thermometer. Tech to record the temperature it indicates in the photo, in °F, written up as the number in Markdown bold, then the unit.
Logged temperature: **-12** °F
